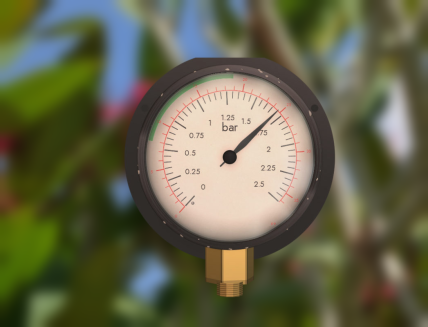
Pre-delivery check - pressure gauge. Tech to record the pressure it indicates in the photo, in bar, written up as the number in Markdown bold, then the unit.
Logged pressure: **1.7** bar
